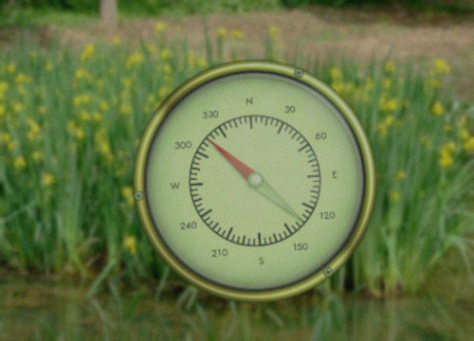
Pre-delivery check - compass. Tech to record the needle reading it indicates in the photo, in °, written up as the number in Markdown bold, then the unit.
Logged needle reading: **315** °
